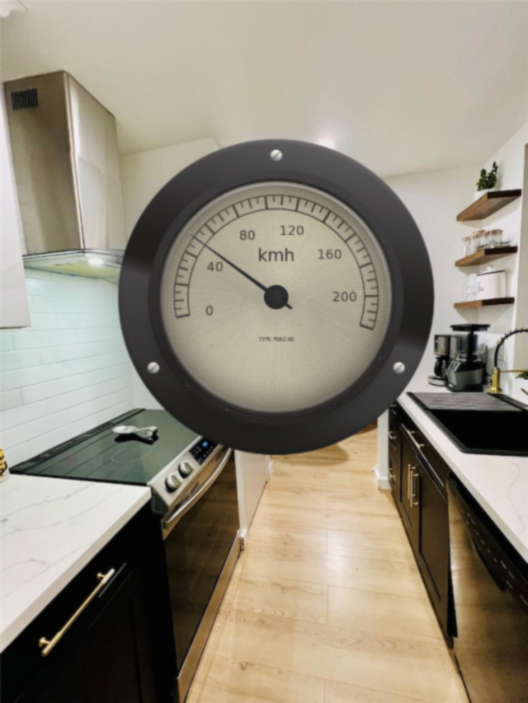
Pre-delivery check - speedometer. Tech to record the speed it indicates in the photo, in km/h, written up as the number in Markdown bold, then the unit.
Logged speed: **50** km/h
